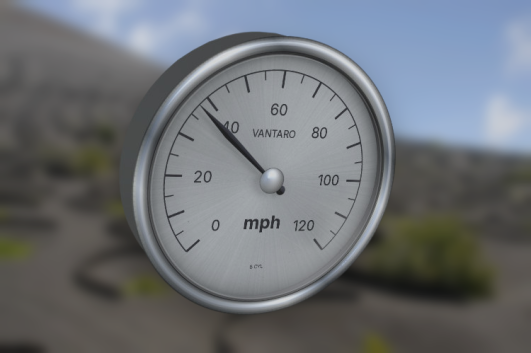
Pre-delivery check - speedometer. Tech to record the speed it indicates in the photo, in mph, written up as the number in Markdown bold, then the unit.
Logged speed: **37.5** mph
